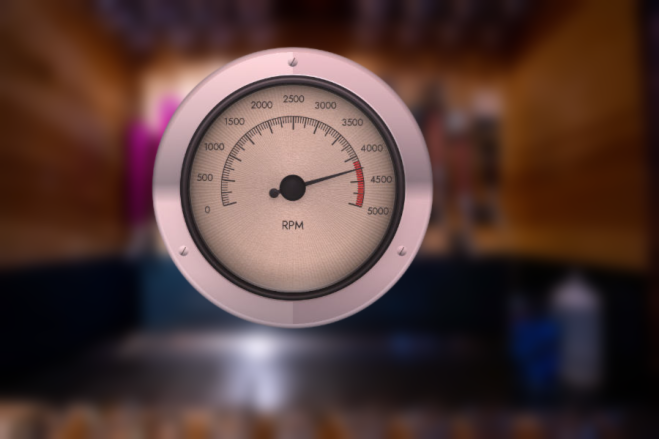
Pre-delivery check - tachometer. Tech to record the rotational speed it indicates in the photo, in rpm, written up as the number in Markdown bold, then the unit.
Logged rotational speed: **4250** rpm
